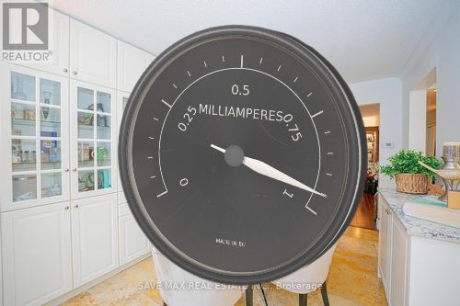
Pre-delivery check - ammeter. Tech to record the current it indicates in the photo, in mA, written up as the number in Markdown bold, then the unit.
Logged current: **0.95** mA
